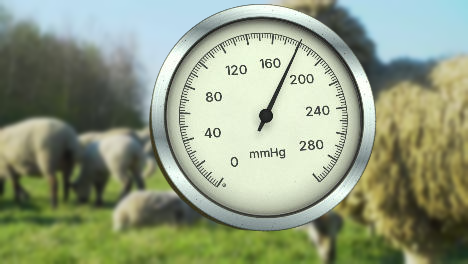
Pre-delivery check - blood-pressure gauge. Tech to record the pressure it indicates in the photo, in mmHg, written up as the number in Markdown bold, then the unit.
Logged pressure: **180** mmHg
